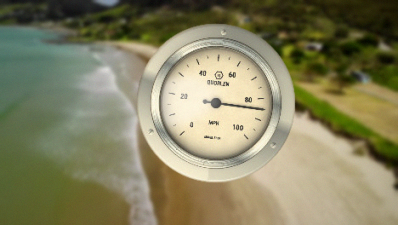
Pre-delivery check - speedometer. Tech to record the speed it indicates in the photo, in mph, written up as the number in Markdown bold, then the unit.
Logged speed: **85** mph
